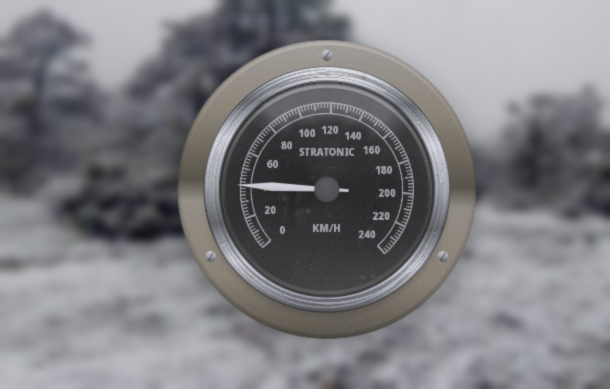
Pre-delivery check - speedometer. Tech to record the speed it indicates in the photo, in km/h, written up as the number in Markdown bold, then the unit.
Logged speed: **40** km/h
